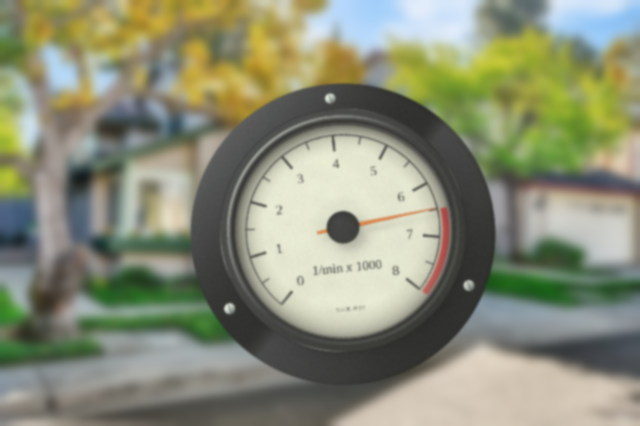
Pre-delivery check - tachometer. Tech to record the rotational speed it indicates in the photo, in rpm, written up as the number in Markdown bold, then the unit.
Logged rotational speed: **6500** rpm
